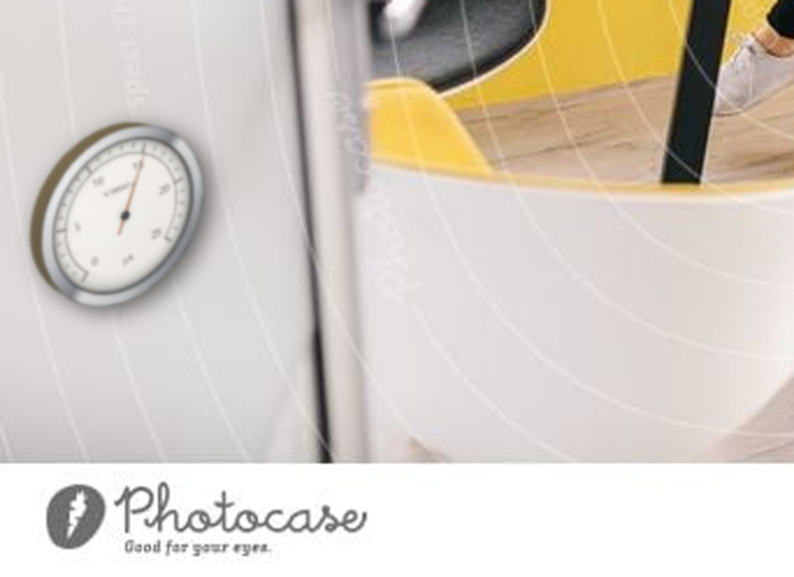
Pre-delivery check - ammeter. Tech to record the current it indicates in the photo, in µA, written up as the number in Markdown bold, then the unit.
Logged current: **15** µA
